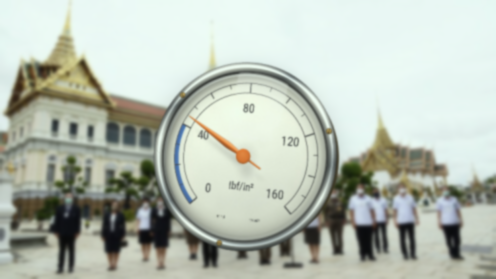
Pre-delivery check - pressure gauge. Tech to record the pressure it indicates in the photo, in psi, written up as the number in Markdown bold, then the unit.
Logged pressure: **45** psi
